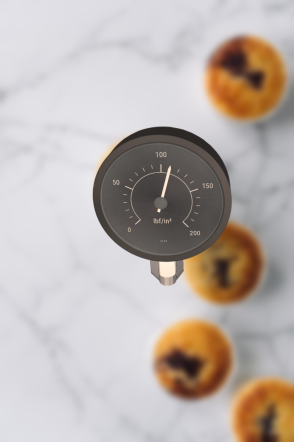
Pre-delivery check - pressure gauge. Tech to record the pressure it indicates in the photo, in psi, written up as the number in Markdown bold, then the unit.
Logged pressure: **110** psi
